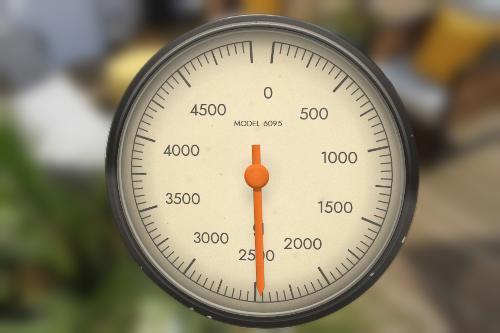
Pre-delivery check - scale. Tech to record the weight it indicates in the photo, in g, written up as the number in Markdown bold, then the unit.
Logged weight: **2450** g
